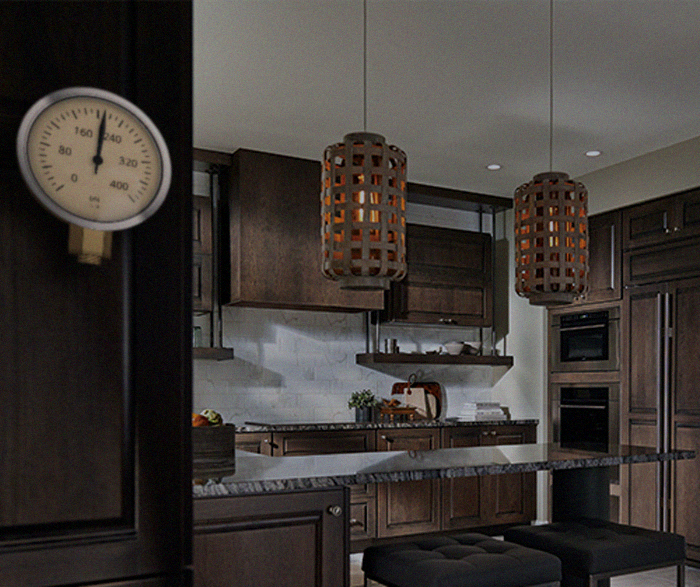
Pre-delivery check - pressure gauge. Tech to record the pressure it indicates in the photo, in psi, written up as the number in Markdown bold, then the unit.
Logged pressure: **210** psi
